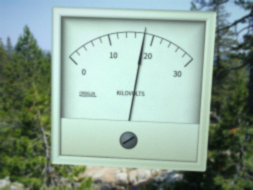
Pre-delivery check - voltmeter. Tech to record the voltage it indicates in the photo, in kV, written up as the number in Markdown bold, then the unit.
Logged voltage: **18** kV
